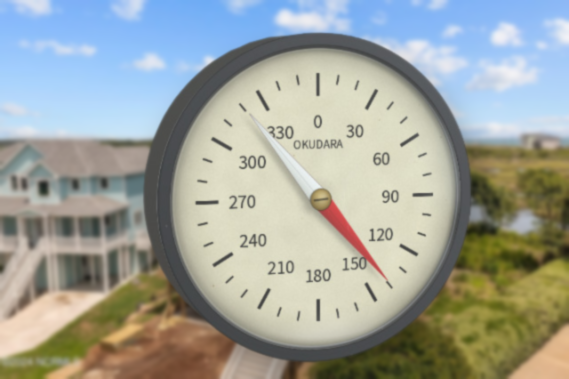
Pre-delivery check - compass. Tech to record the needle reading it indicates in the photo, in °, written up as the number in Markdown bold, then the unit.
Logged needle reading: **140** °
